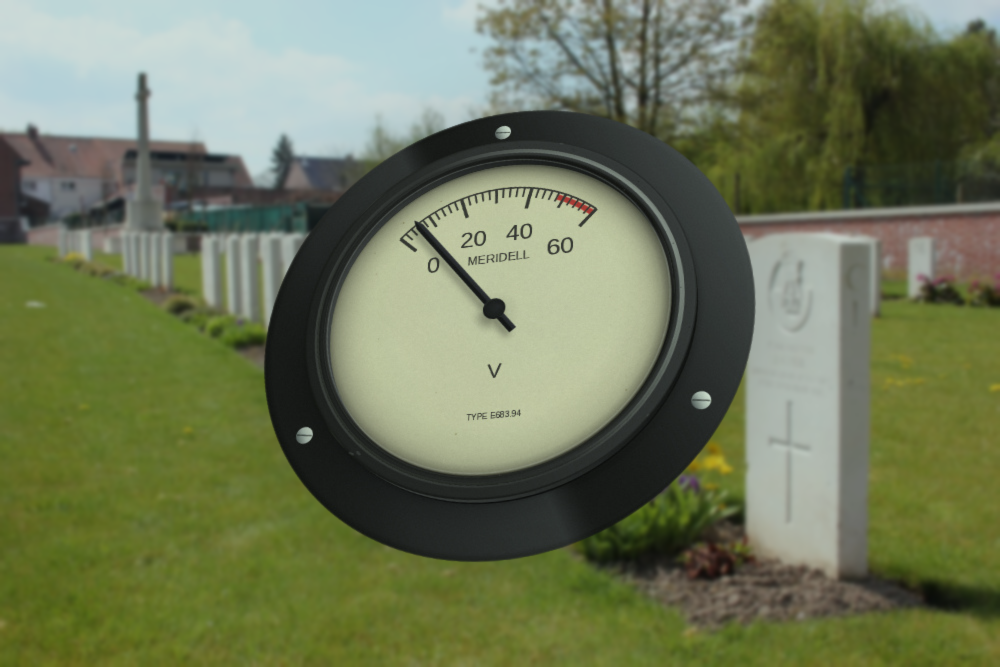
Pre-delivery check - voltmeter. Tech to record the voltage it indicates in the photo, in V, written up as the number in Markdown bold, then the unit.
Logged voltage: **6** V
